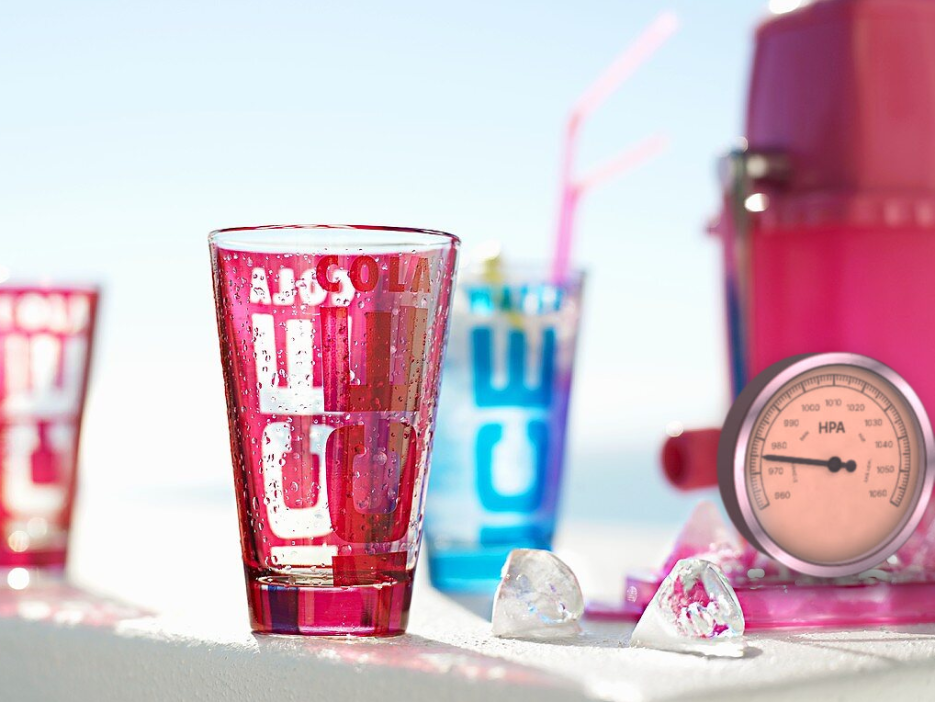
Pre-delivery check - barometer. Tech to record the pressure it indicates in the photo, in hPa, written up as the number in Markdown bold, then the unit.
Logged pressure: **975** hPa
